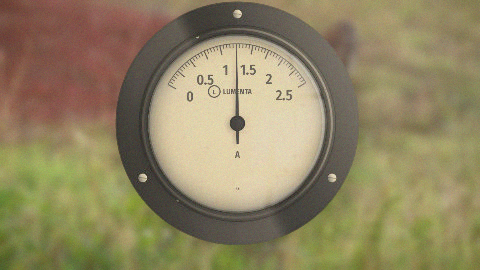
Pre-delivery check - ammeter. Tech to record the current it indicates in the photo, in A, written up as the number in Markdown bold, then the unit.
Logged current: **1.25** A
